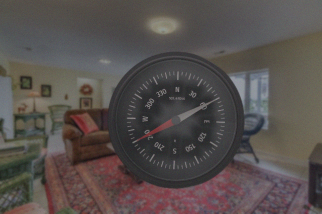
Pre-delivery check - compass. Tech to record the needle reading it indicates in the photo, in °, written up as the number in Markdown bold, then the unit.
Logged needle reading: **240** °
